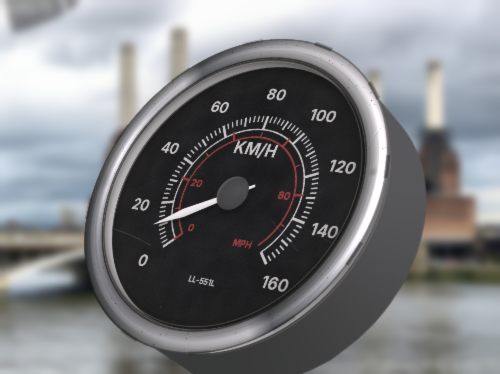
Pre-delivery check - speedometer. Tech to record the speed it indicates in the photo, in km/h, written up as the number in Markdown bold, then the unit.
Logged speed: **10** km/h
